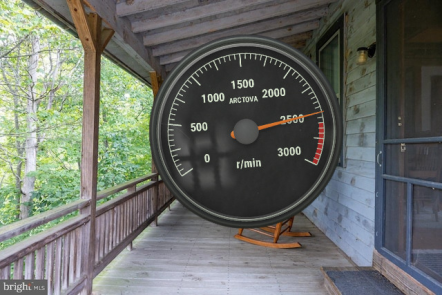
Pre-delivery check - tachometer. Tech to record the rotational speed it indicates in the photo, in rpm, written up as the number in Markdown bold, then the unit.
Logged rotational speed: **2500** rpm
